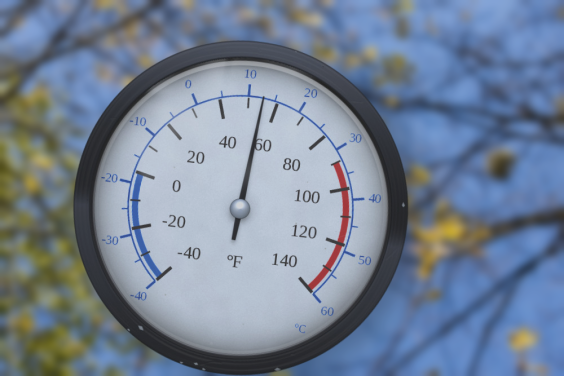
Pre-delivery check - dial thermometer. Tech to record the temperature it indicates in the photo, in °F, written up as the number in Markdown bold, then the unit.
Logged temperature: **55** °F
